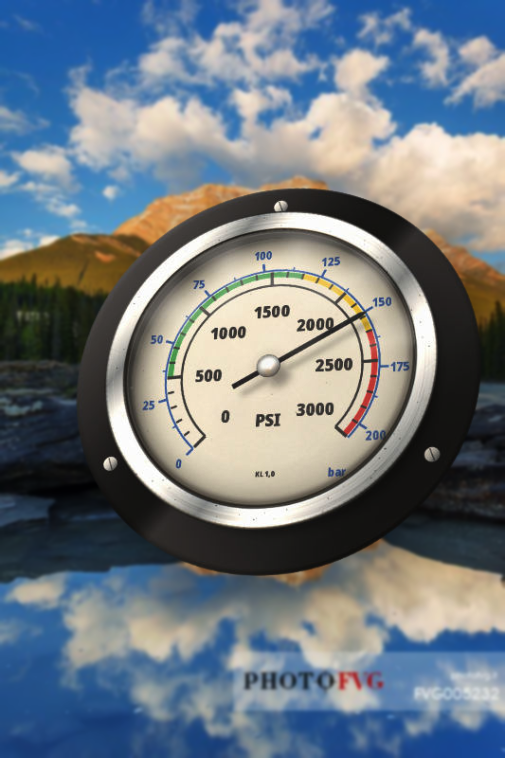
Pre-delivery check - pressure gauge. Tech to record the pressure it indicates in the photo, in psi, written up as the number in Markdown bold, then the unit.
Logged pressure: **2200** psi
